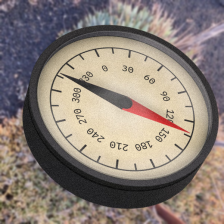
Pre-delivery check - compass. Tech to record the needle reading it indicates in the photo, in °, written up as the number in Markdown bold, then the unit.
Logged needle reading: **135** °
